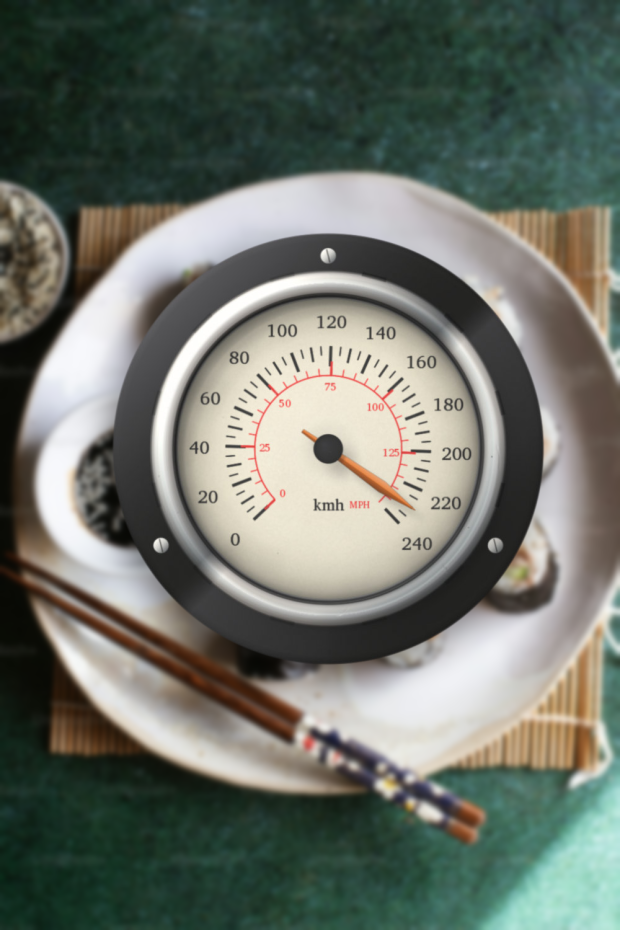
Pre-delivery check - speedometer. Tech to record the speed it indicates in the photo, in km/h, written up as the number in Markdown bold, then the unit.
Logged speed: **230** km/h
